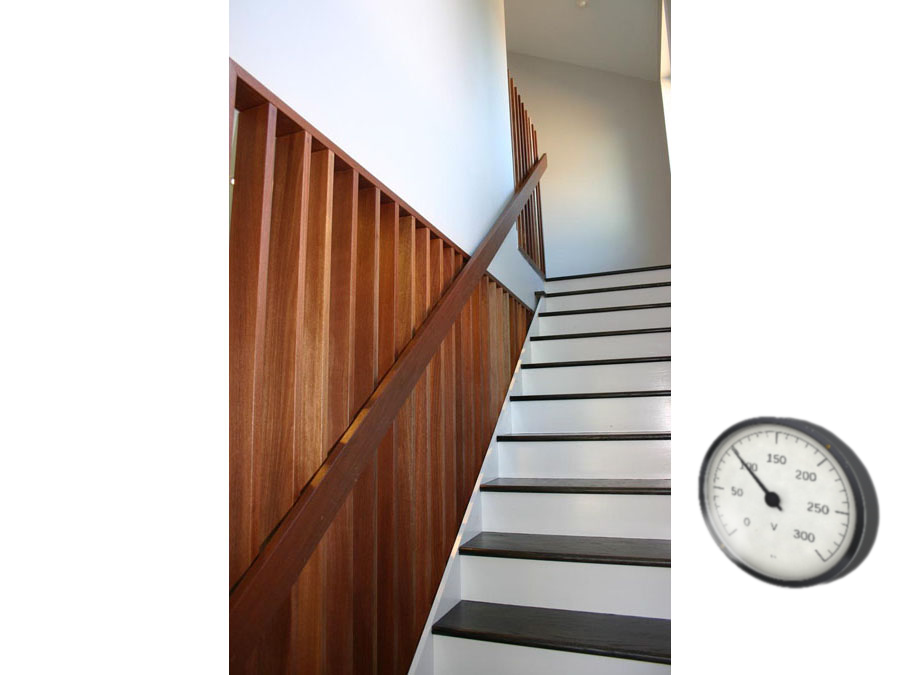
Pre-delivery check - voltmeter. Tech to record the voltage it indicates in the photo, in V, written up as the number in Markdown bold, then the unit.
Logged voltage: **100** V
